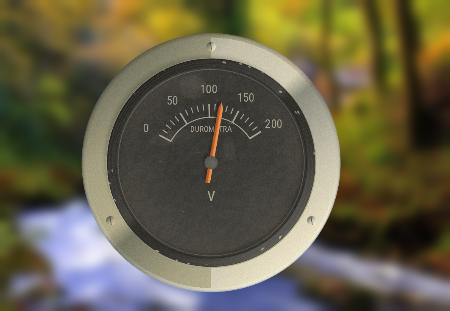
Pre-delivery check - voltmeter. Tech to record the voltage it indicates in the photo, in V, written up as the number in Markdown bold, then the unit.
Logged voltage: **120** V
